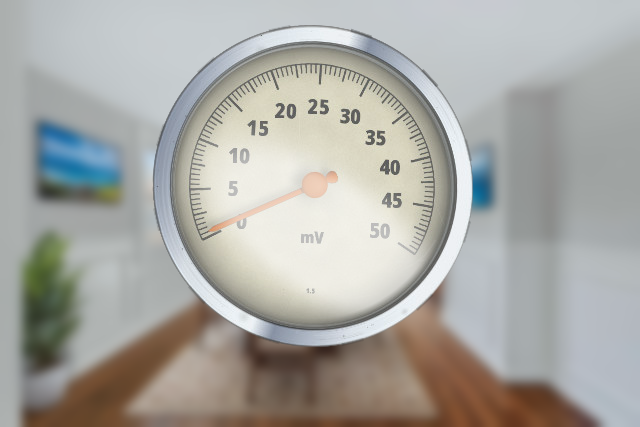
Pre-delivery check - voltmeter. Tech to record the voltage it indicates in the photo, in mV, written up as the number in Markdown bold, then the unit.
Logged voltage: **0.5** mV
